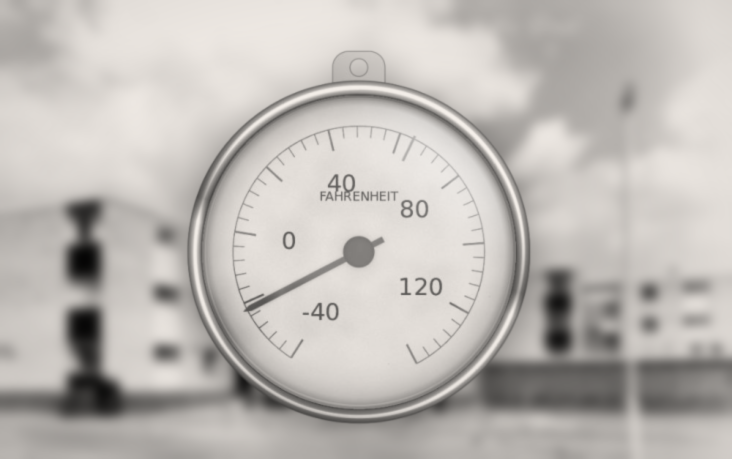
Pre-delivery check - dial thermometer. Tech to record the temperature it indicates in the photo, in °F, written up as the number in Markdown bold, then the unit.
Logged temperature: **-22** °F
